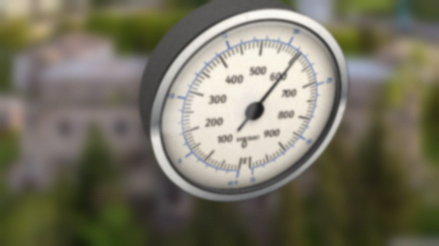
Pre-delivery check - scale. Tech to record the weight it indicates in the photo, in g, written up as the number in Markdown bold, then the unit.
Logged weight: **600** g
